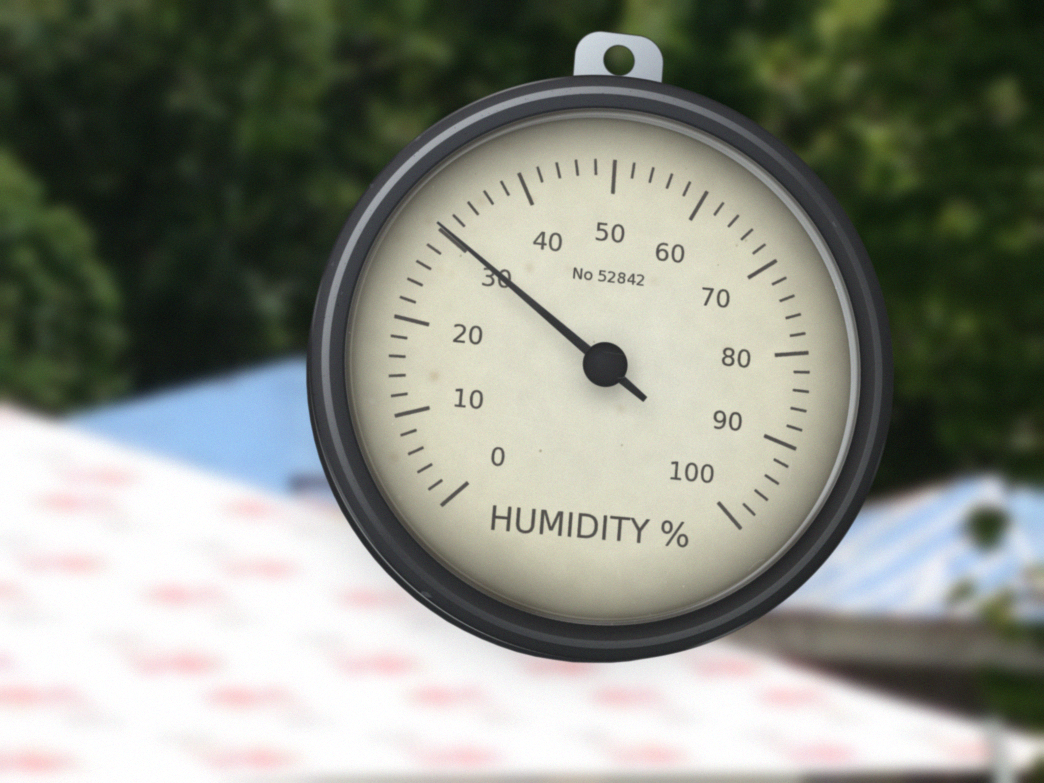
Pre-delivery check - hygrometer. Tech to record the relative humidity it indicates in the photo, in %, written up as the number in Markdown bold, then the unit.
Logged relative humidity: **30** %
